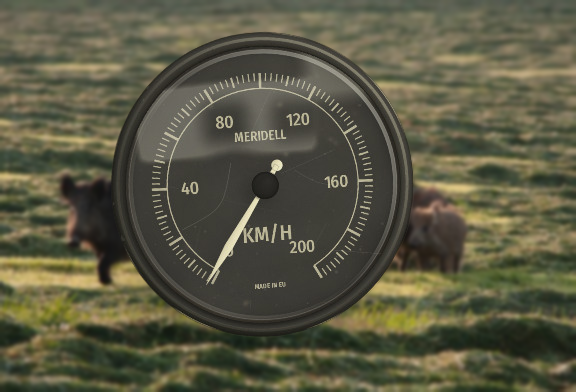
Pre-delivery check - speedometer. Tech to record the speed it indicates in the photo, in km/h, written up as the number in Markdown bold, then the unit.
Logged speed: **2** km/h
